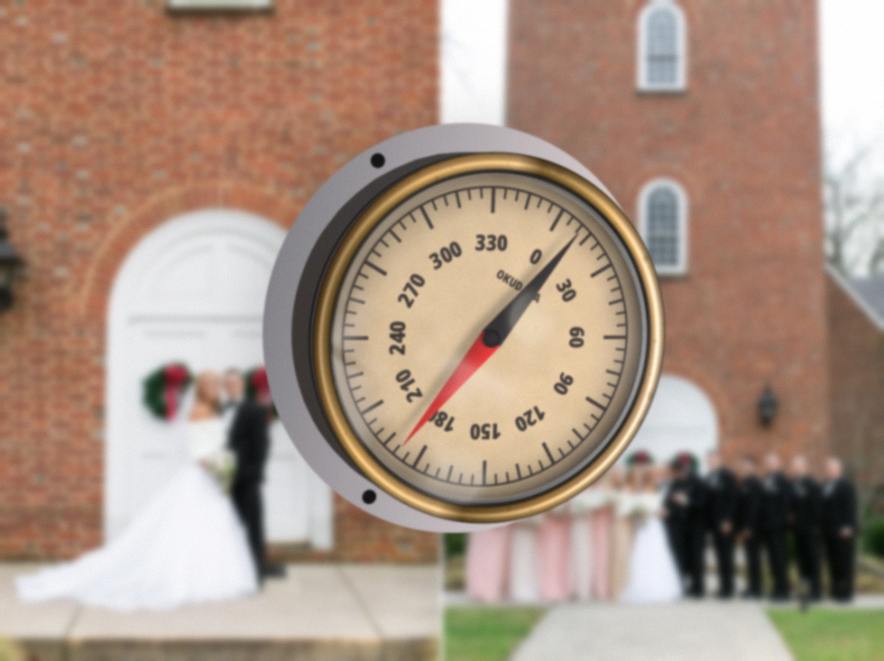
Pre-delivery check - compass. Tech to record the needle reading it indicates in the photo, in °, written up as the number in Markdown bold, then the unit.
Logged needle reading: **190** °
